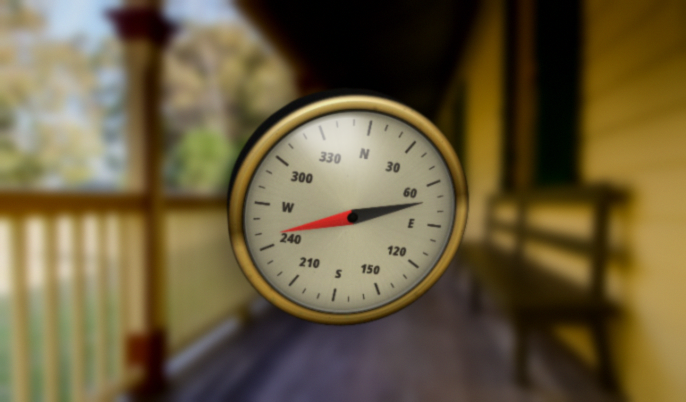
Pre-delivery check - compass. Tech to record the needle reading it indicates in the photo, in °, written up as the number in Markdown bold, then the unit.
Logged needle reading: **250** °
